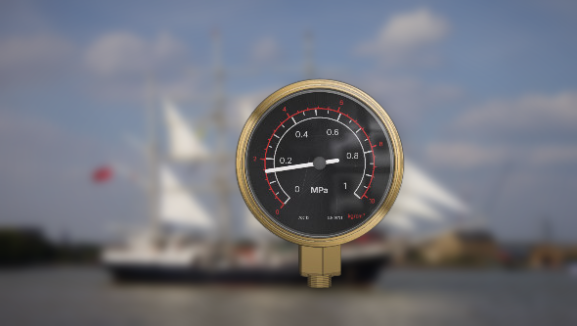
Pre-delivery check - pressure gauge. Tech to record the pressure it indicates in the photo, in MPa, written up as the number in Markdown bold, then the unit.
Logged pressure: **0.15** MPa
